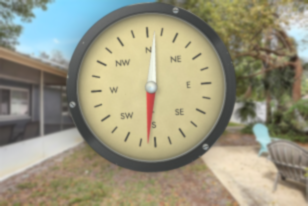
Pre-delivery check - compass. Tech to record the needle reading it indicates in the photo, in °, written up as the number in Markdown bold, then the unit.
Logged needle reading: **187.5** °
